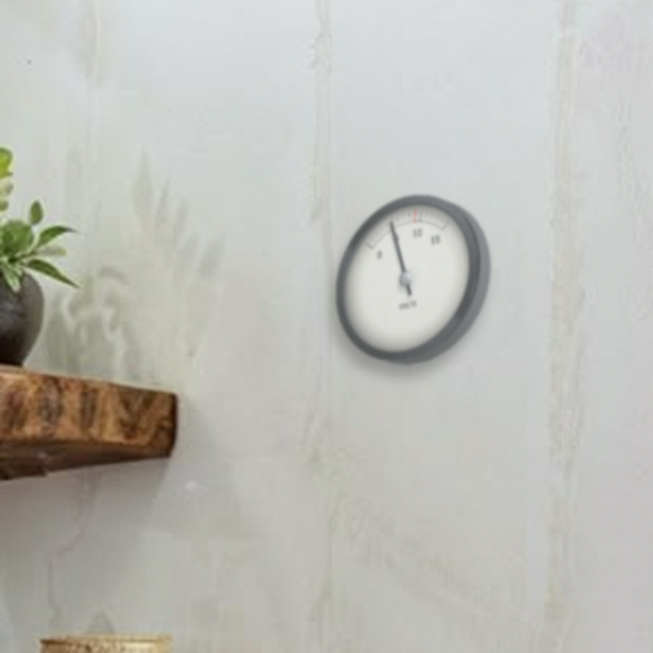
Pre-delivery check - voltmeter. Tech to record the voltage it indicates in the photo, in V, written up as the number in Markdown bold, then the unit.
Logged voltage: **5** V
